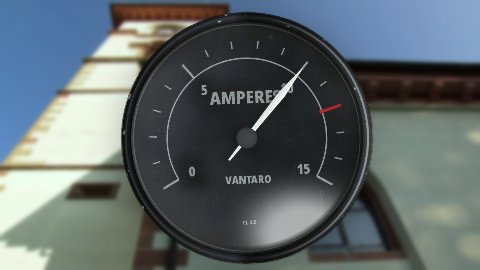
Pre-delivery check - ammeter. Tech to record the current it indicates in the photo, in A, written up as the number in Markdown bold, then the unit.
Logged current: **10** A
